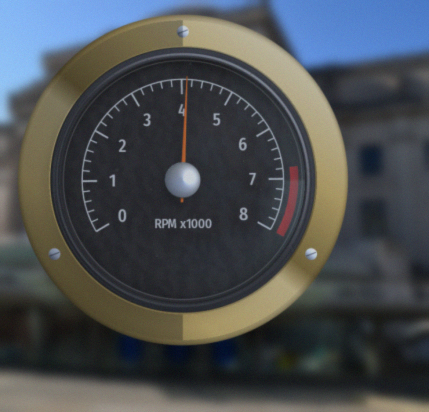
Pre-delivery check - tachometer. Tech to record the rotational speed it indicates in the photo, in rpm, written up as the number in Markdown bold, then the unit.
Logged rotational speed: **4100** rpm
